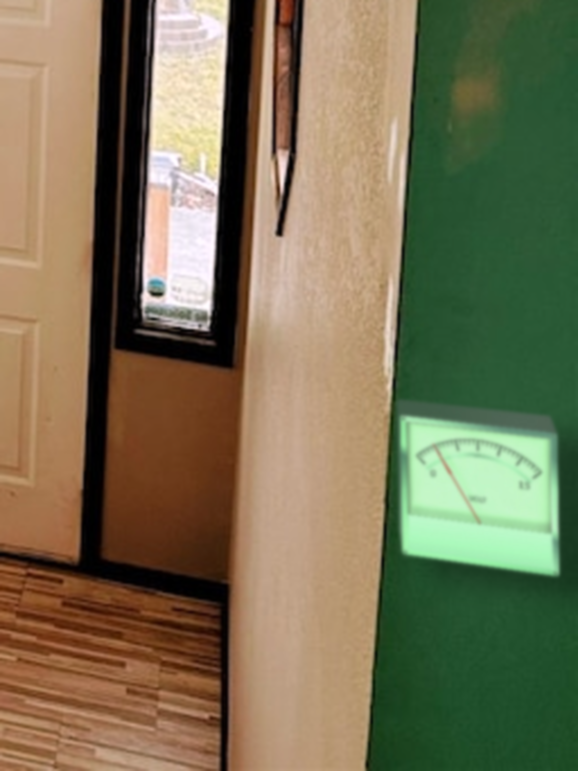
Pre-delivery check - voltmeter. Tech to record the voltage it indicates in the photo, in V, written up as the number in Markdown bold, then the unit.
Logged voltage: **2.5** V
